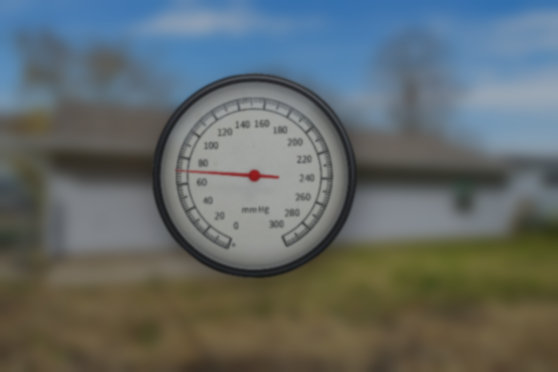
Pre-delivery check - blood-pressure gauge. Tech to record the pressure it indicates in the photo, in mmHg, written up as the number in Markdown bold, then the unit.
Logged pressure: **70** mmHg
